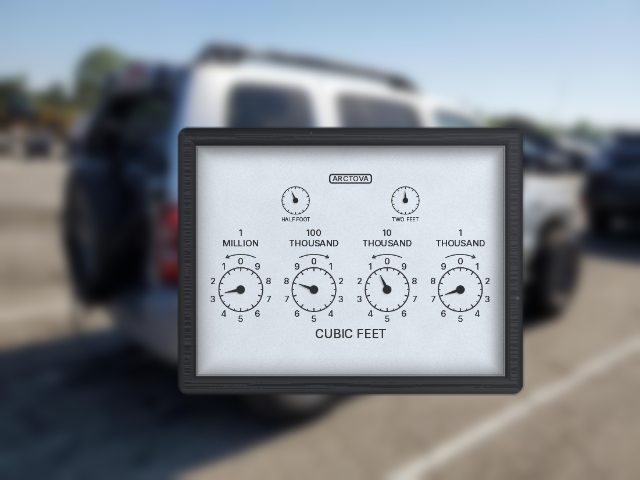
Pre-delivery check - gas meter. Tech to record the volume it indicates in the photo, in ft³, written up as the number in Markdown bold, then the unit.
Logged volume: **280700** ft³
